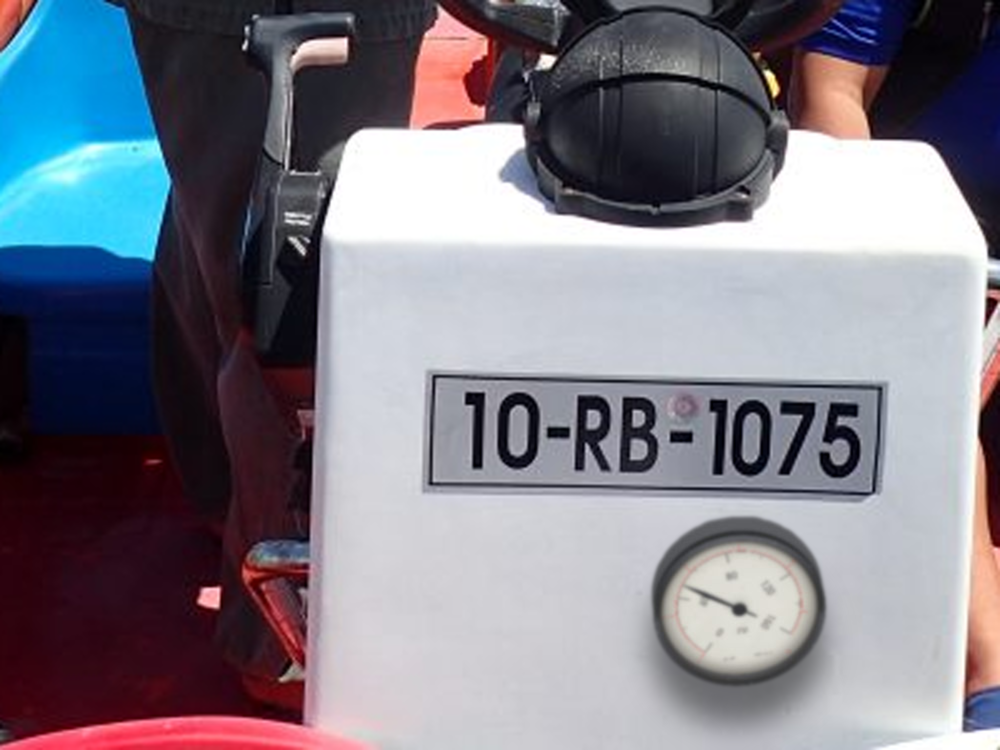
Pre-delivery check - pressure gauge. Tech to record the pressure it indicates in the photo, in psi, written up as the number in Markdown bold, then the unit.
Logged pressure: **50** psi
